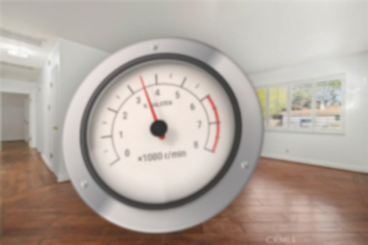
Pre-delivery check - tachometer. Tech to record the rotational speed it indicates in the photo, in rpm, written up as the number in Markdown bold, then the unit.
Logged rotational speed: **3500** rpm
